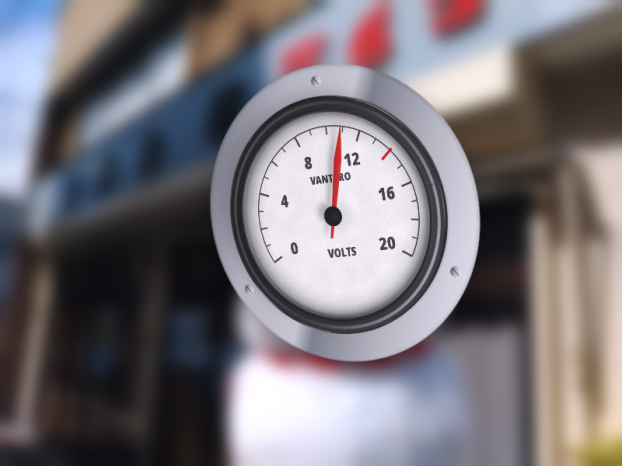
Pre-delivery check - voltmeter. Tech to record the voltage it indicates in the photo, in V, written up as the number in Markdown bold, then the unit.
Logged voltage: **11** V
